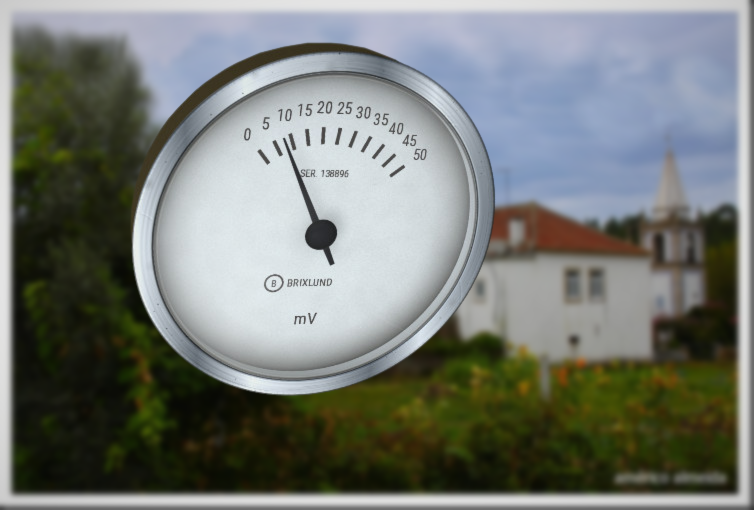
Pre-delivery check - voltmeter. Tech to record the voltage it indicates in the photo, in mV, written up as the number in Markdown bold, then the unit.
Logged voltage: **7.5** mV
